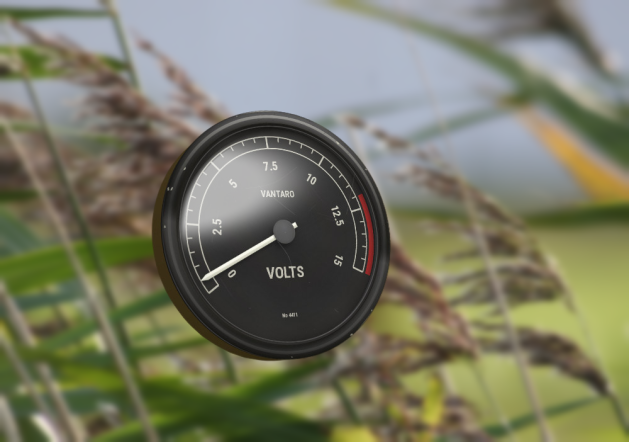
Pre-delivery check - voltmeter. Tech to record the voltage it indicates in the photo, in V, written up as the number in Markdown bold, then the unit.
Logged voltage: **0.5** V
